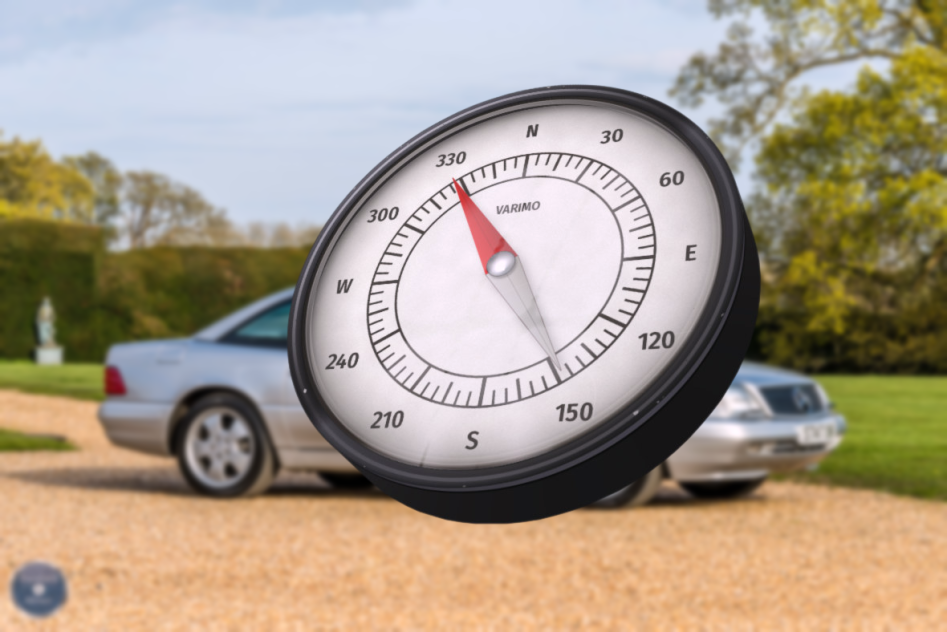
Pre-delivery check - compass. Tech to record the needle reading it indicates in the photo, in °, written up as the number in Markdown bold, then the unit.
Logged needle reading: **327.5** °
